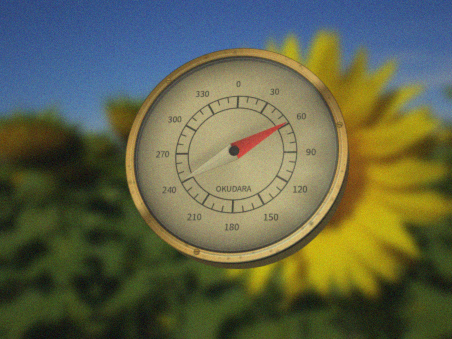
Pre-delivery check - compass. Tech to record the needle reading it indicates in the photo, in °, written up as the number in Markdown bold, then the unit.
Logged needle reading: **60** °
